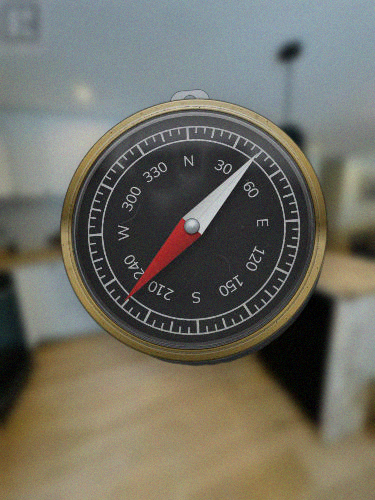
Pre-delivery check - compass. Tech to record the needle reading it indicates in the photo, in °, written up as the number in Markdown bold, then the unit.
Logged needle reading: **225** °
